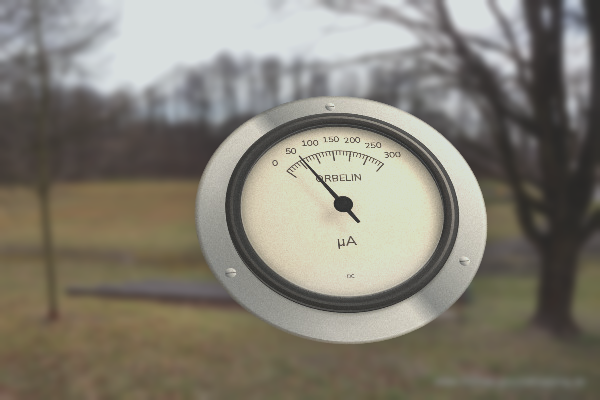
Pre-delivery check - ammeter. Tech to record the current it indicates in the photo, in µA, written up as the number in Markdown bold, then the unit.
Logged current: **50** µA
